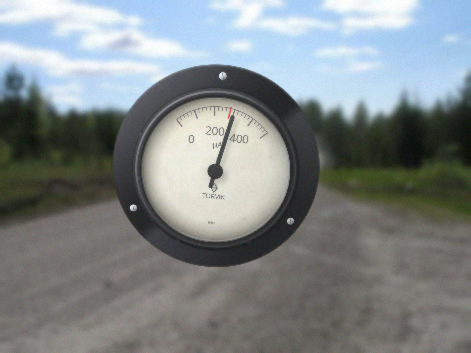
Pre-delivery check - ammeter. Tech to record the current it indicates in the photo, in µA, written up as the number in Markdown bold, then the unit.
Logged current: **300** µA
